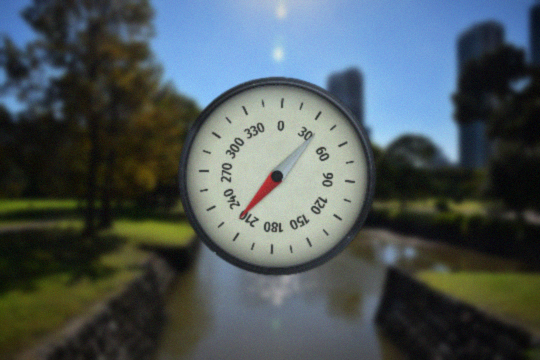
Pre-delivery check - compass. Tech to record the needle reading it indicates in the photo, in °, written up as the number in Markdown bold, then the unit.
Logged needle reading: **217.5** °
